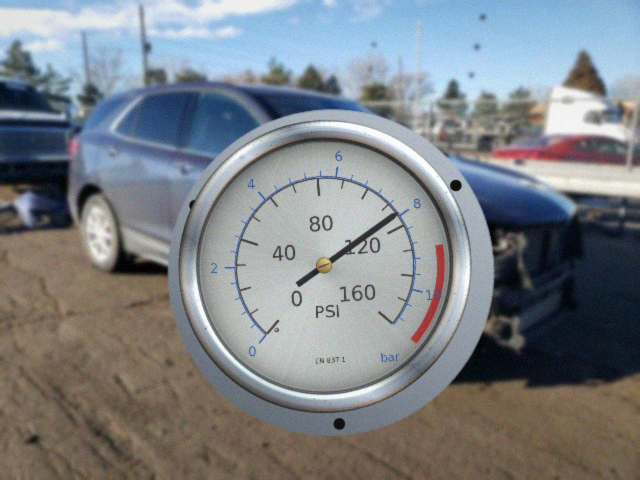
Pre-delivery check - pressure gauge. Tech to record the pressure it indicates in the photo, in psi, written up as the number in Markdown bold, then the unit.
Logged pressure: **115** psi
